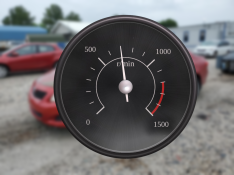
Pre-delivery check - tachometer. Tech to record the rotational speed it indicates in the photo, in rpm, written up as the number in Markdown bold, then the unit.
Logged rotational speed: **700** rpm
